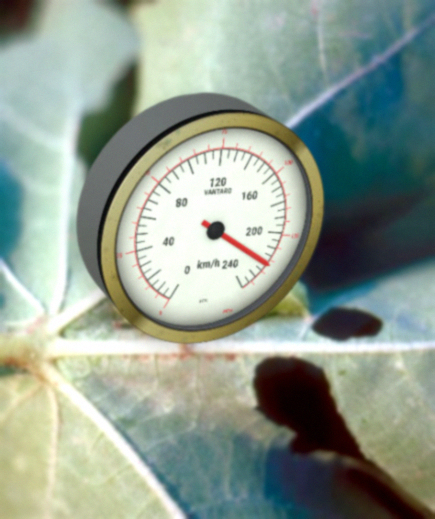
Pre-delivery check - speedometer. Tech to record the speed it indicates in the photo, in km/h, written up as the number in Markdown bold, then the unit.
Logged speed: **220** km/h
